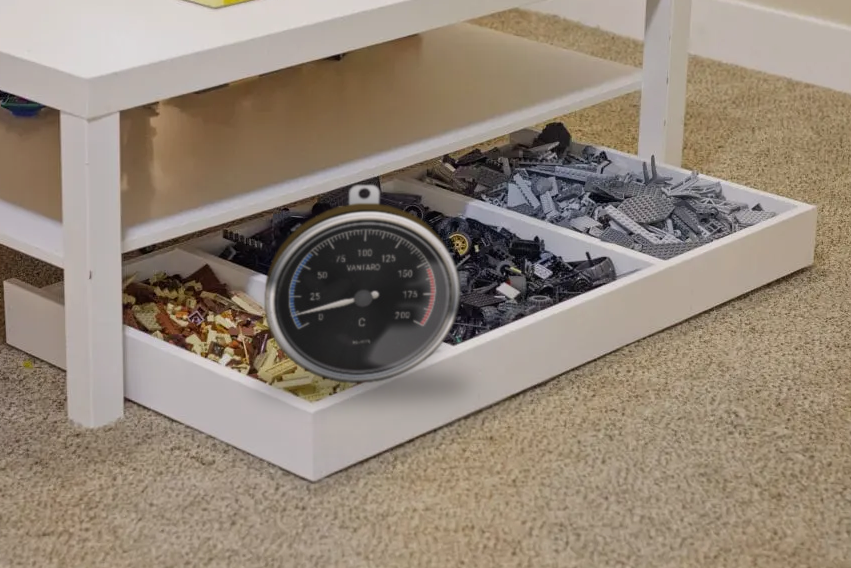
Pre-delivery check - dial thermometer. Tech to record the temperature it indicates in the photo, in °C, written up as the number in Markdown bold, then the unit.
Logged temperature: **12.5** °C
